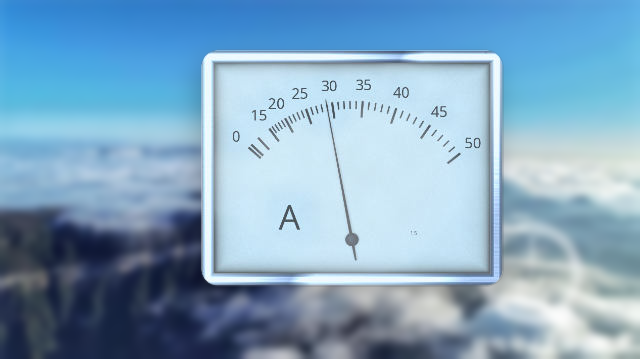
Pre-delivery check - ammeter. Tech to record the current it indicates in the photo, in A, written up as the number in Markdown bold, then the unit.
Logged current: **29** A
